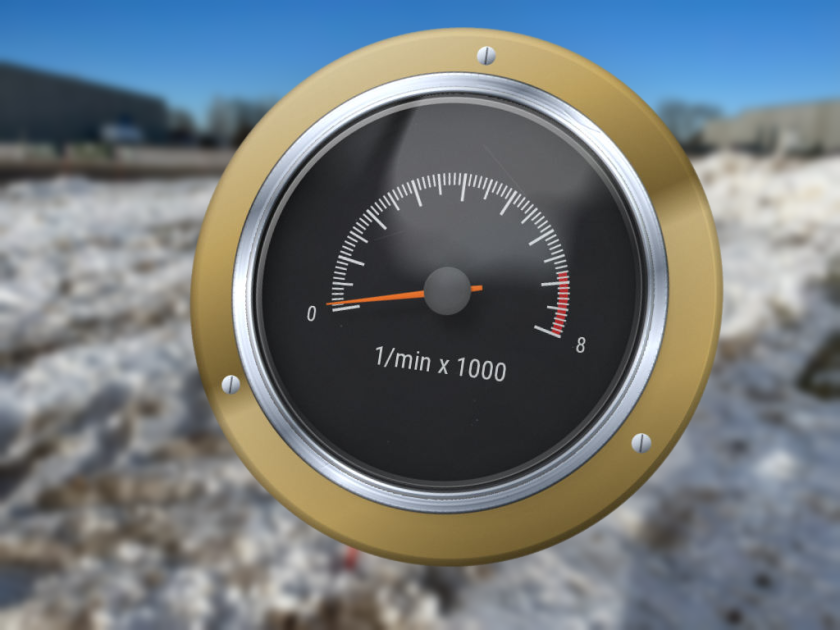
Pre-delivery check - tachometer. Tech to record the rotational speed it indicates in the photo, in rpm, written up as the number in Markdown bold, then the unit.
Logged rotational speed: **100** rpm
